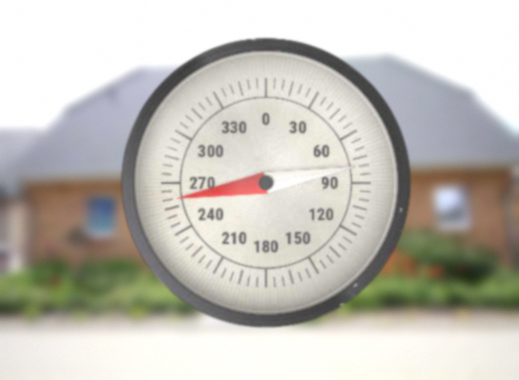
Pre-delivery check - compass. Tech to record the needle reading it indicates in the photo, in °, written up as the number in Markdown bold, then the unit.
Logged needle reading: **260** °
